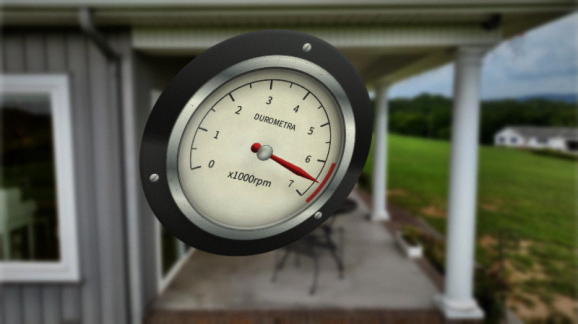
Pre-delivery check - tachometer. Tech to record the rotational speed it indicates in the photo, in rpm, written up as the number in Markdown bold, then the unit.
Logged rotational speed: **6500** rpm
